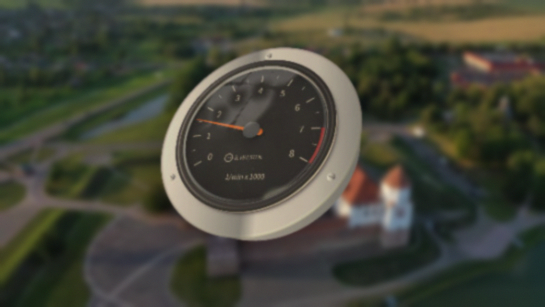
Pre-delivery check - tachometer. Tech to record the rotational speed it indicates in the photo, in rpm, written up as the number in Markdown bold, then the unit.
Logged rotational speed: **1500** rpm
